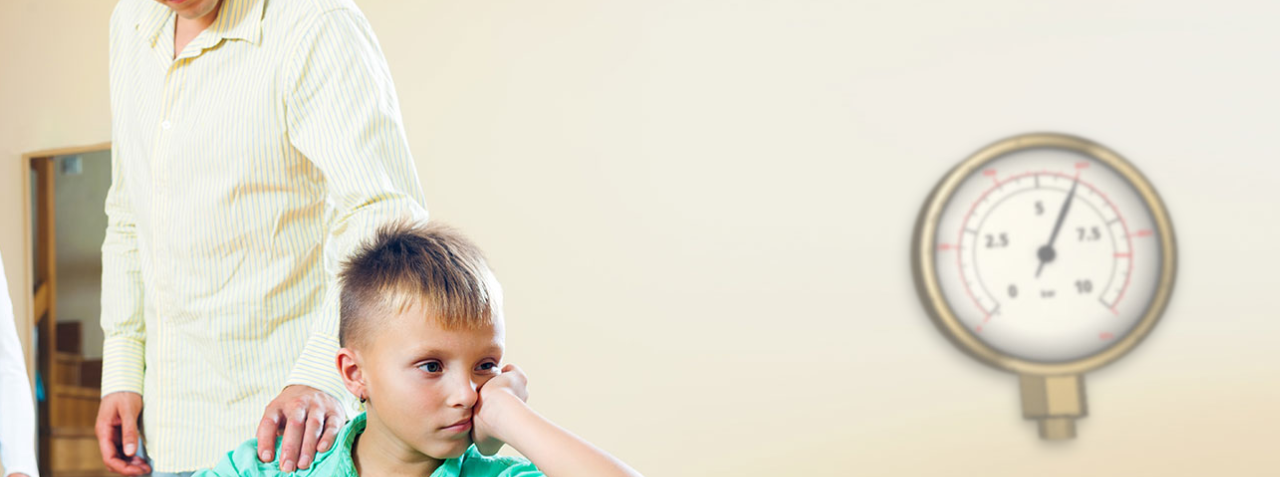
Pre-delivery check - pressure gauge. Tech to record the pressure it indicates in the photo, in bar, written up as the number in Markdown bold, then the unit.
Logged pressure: **6** bar
